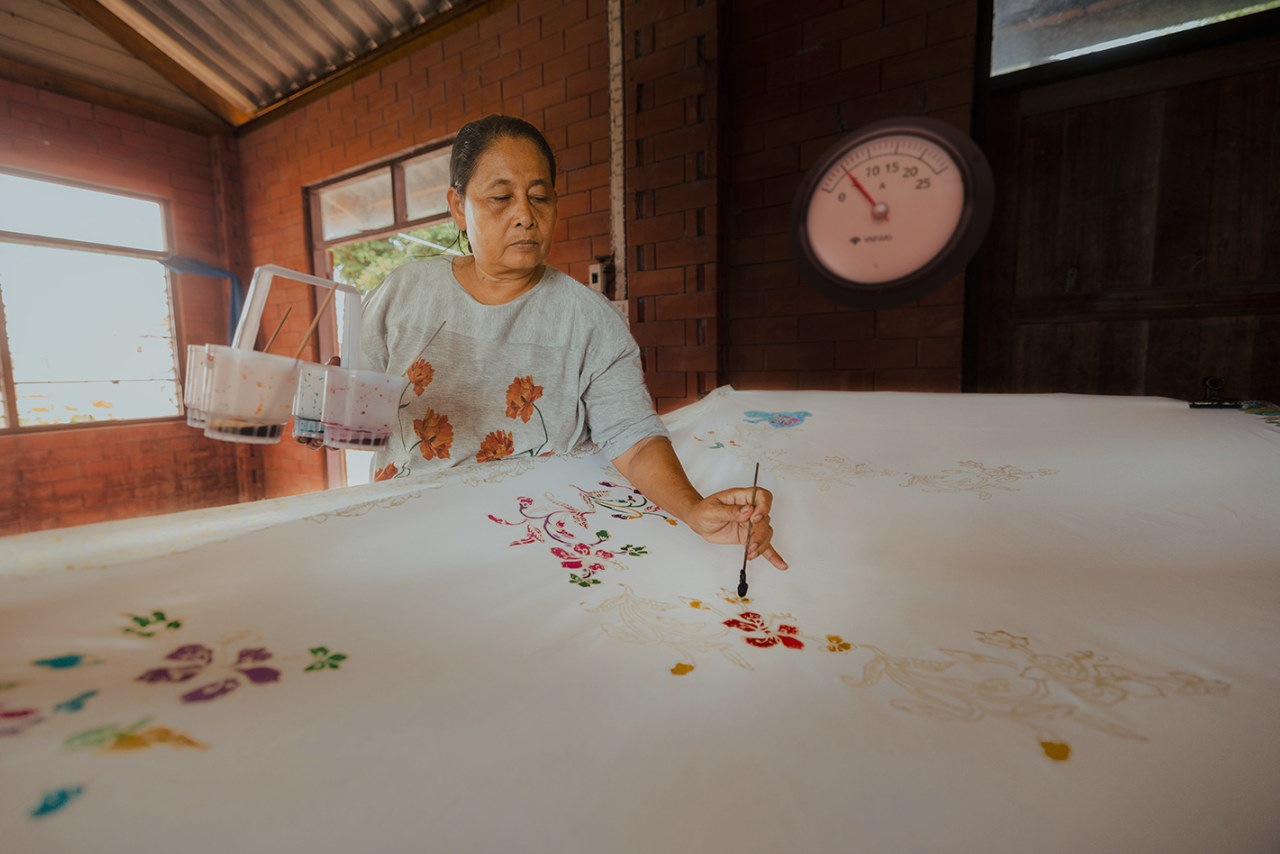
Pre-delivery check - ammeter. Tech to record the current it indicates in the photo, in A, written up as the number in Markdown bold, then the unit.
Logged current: **5** A
